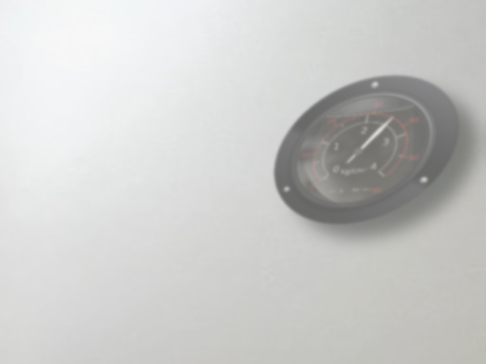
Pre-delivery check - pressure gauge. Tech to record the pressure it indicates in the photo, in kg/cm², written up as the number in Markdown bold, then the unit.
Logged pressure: **2.5** kg/cm²
